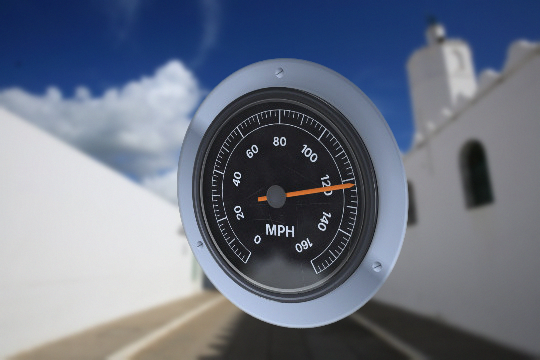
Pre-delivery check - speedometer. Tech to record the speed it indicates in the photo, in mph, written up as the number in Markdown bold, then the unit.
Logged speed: **122** mph
